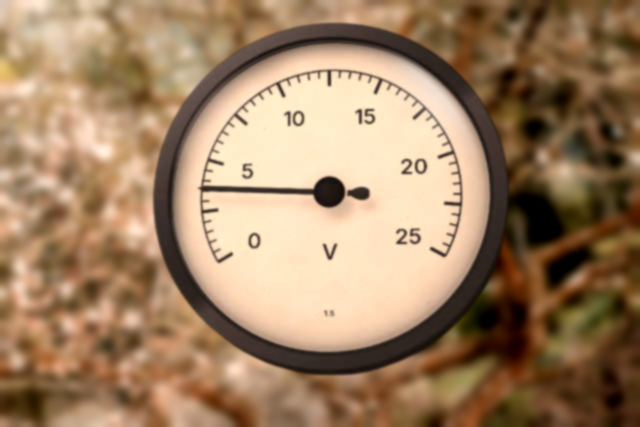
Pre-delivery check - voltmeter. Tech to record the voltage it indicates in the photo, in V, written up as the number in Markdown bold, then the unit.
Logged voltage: **3.5** V
